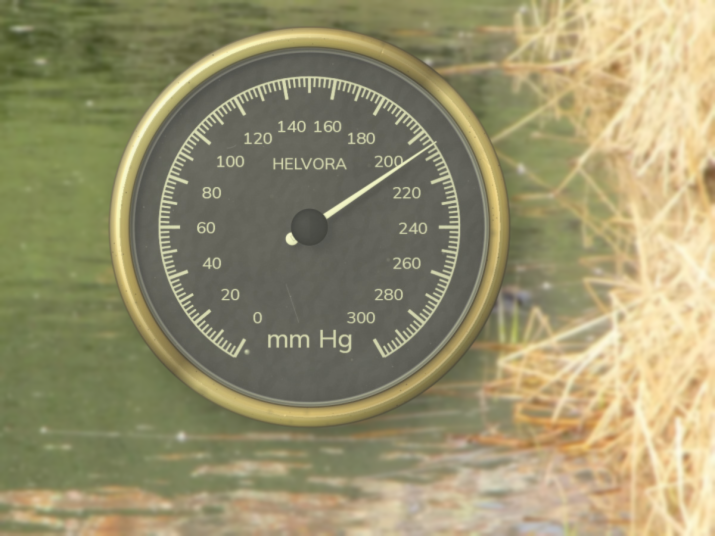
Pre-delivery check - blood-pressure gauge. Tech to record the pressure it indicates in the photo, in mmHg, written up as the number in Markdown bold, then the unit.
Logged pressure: **206** mmHg
